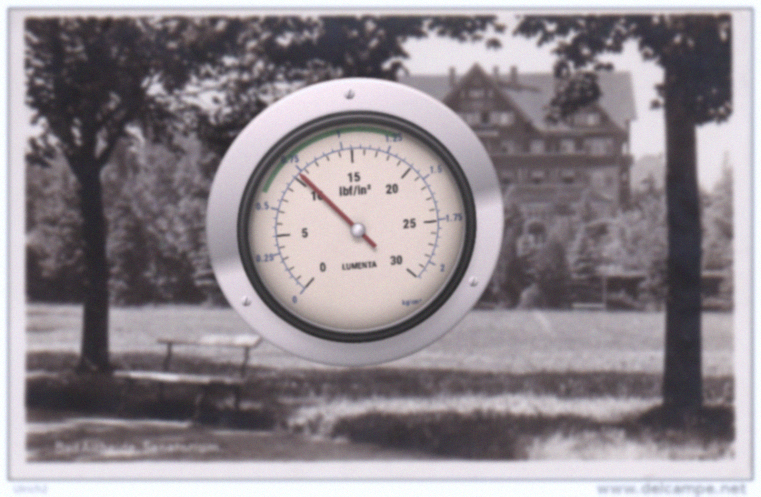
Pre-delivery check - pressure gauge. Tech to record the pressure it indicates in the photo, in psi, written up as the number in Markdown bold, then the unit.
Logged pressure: **10.5** psi
